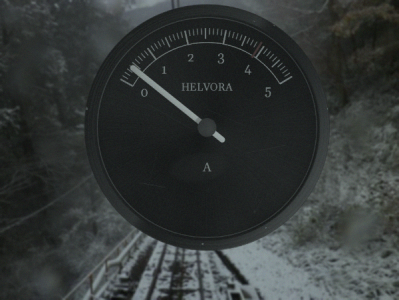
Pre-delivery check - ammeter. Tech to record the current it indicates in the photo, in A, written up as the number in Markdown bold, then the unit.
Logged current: **0.4** A
